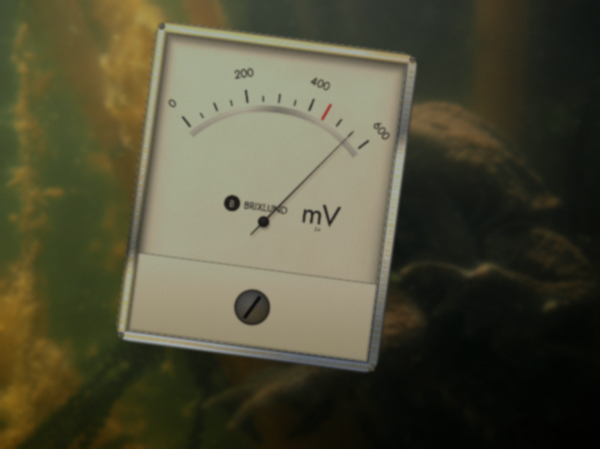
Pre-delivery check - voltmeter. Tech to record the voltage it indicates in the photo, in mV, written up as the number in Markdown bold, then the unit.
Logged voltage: **550** mV
